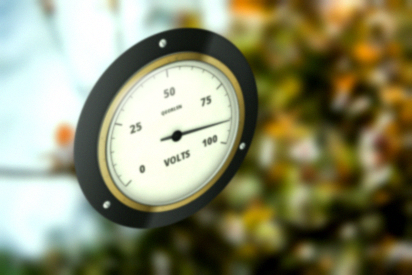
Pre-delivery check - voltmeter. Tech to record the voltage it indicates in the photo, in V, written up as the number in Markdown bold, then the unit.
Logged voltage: **90** V
